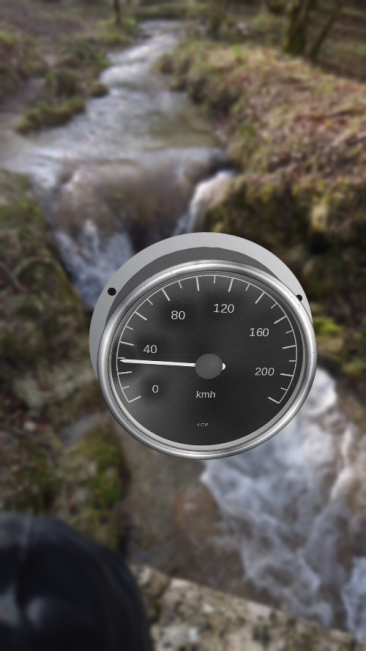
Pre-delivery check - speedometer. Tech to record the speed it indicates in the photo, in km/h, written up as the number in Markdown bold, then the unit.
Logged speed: **30** km/h
